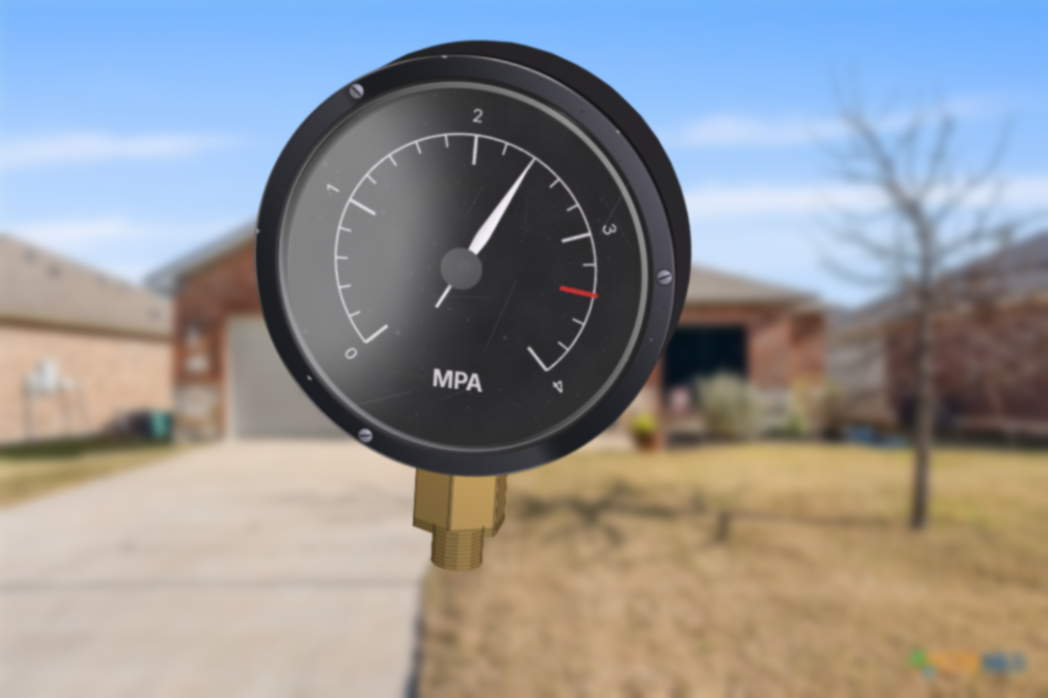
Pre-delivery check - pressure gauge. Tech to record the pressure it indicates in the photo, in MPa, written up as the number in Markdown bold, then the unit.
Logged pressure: **2.4** MPa
